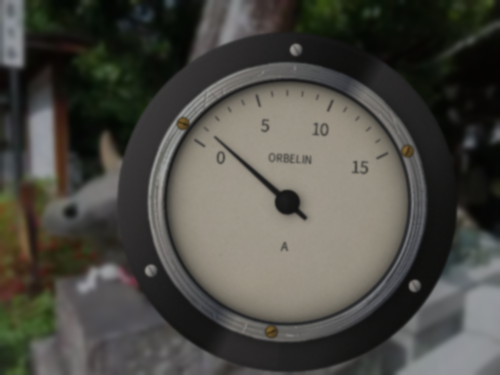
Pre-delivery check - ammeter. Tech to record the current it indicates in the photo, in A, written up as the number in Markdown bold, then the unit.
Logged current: **1** A
